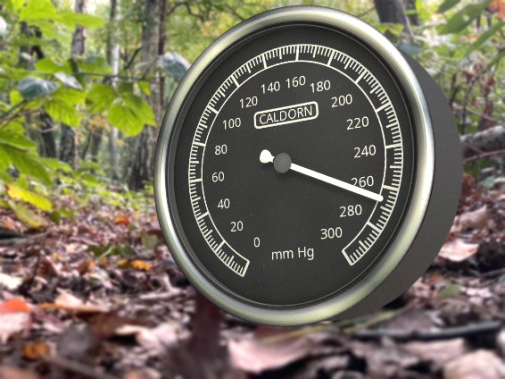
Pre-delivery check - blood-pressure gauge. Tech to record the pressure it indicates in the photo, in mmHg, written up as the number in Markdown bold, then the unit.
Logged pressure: **266** mmHg
